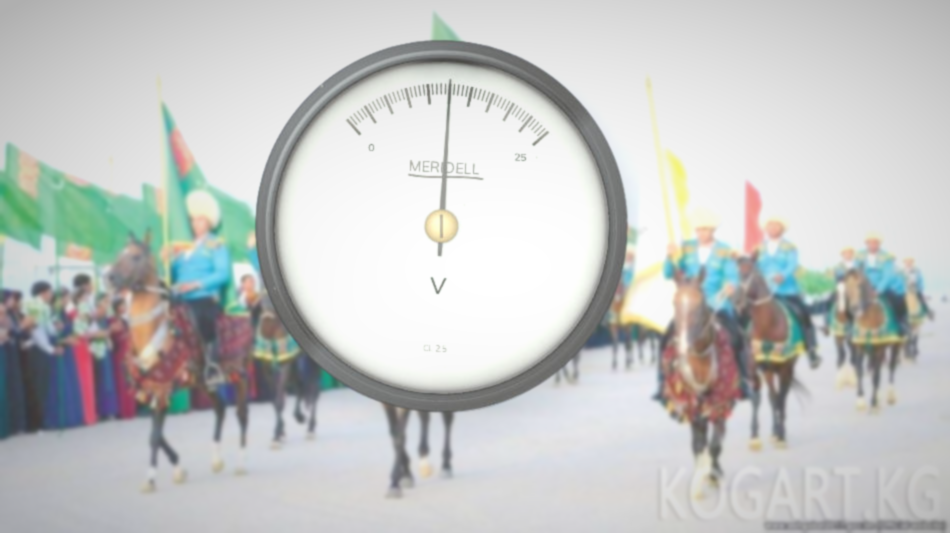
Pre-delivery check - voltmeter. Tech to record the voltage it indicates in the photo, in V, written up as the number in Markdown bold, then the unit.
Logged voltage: **12.5** V
